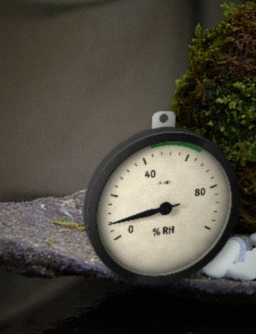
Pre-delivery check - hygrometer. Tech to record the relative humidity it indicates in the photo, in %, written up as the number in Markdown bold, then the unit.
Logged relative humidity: **8** %
